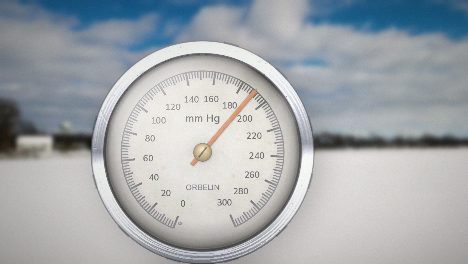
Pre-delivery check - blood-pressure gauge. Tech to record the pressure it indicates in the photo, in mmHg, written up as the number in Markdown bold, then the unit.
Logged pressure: **190** mmHg
